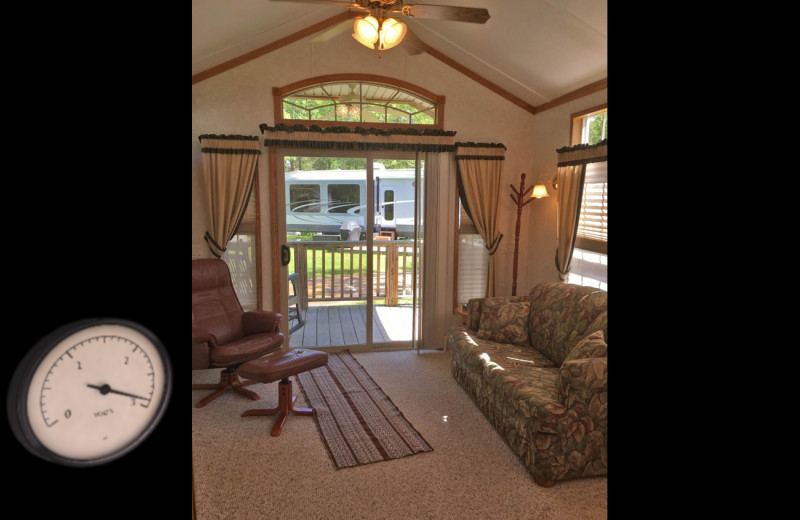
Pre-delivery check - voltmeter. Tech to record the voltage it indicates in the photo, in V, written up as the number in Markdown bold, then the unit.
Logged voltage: **2.9** V
